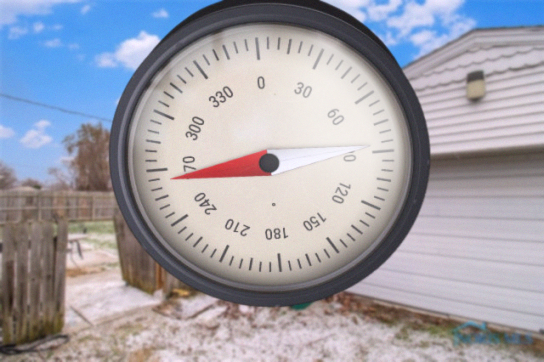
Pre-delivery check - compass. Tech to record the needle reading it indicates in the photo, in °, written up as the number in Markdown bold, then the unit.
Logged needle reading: **265** °
